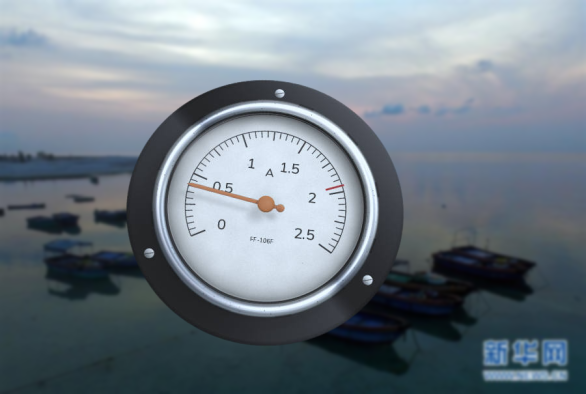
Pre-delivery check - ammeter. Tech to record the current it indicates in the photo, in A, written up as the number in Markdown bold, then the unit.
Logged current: **0.4** A
